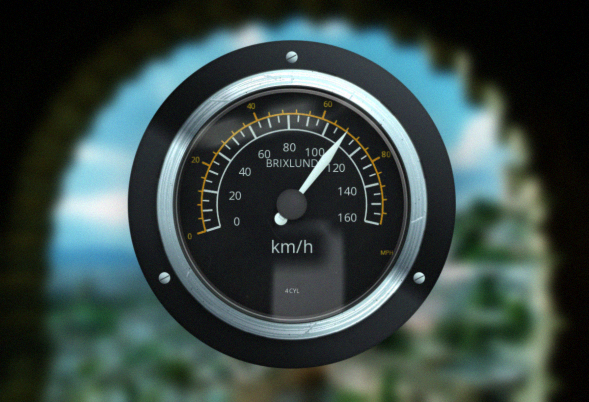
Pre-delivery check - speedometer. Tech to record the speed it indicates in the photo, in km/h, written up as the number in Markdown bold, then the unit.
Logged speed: **110** km/h
